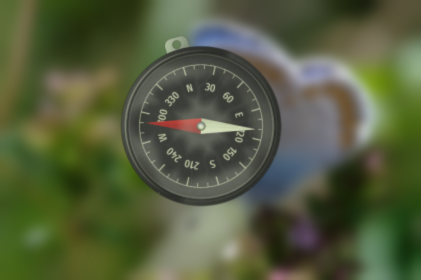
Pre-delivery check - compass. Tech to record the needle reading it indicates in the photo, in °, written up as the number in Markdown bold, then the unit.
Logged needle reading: **290** °
